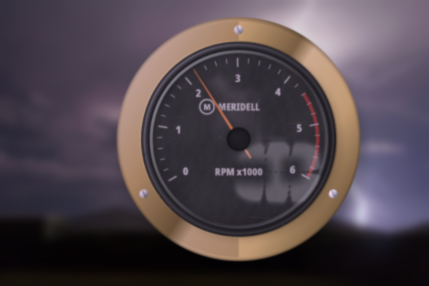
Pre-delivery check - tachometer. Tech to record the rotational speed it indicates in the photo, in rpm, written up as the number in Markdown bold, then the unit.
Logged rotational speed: **2200** rpm
